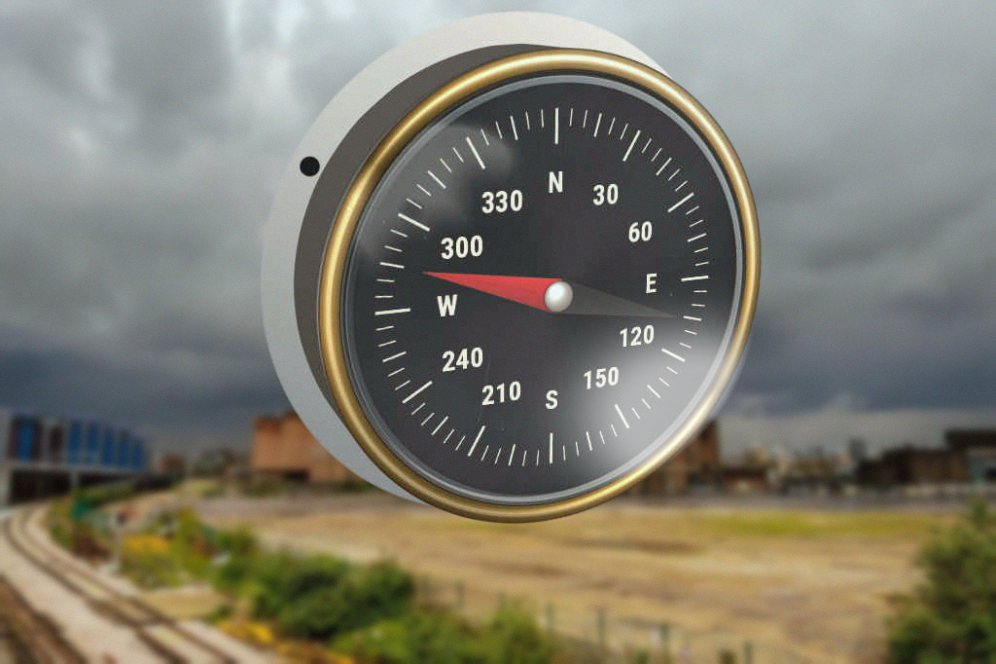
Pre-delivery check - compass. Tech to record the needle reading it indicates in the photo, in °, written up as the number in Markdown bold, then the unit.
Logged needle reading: **285** °
